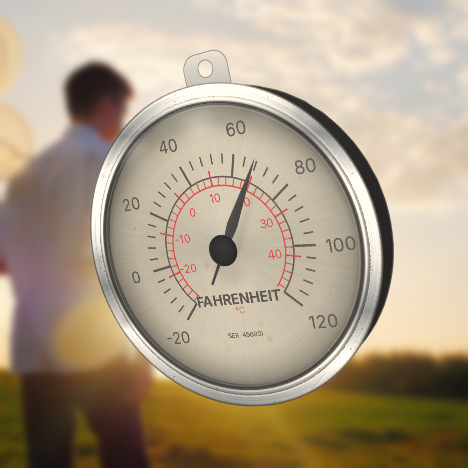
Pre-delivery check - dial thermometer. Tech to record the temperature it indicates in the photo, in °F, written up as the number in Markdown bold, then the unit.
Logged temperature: **68** °F
